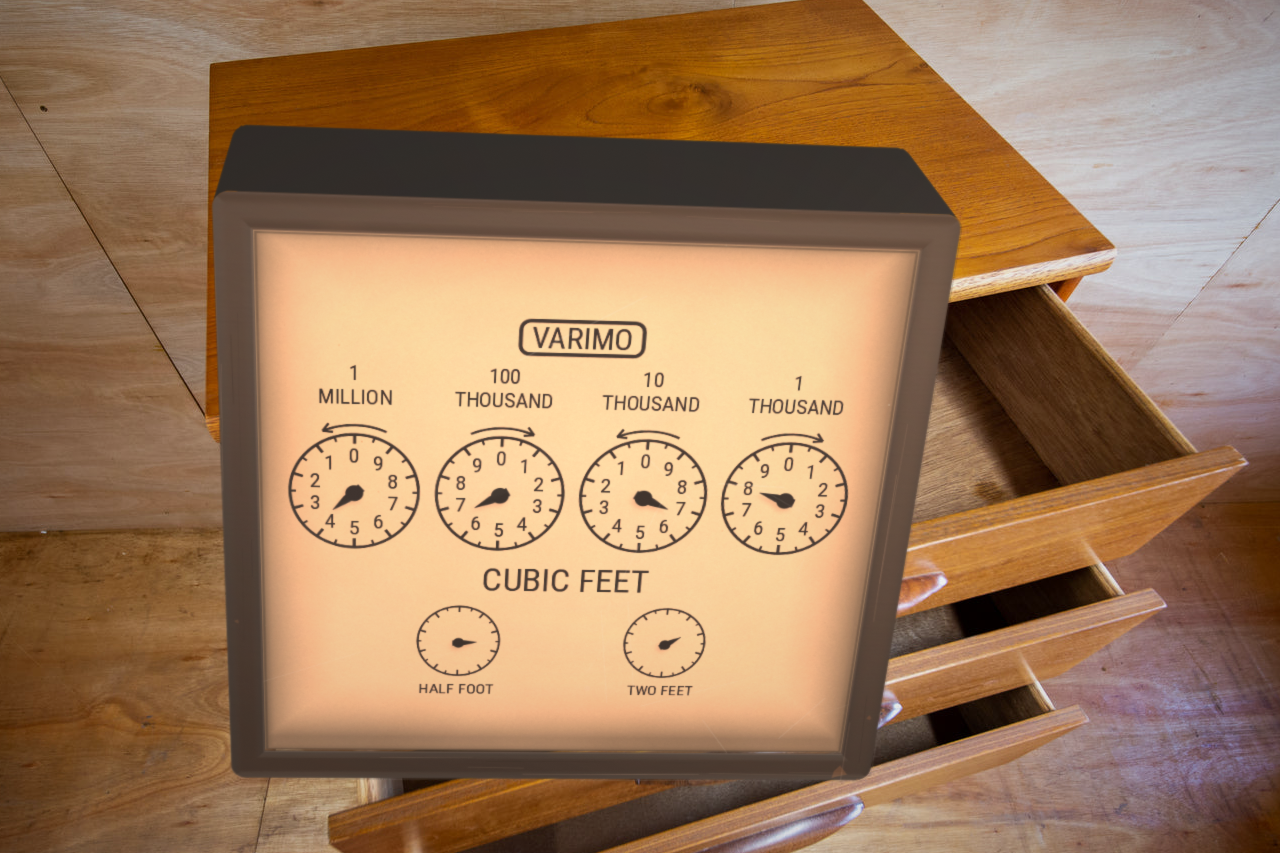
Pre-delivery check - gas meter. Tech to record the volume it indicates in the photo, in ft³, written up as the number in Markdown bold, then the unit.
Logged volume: **366800** ft³
